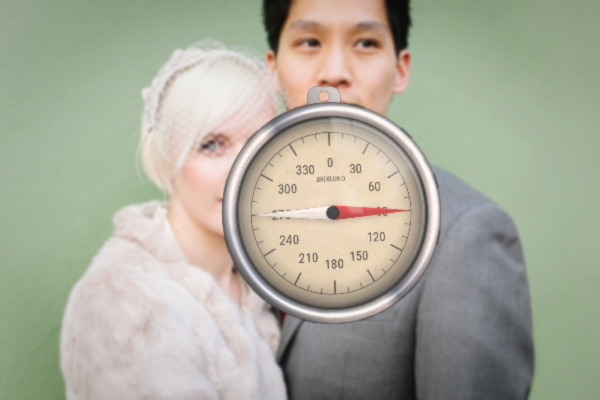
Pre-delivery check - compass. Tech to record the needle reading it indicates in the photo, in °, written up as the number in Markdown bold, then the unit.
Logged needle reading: **90** °
